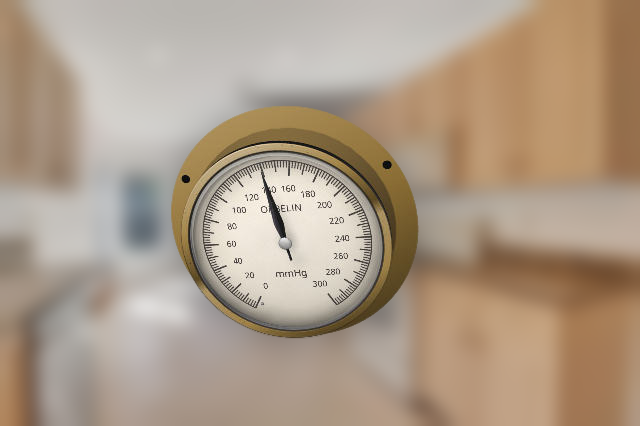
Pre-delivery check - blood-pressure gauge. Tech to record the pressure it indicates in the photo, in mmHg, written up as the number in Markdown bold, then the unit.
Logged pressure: **140** mmHg
